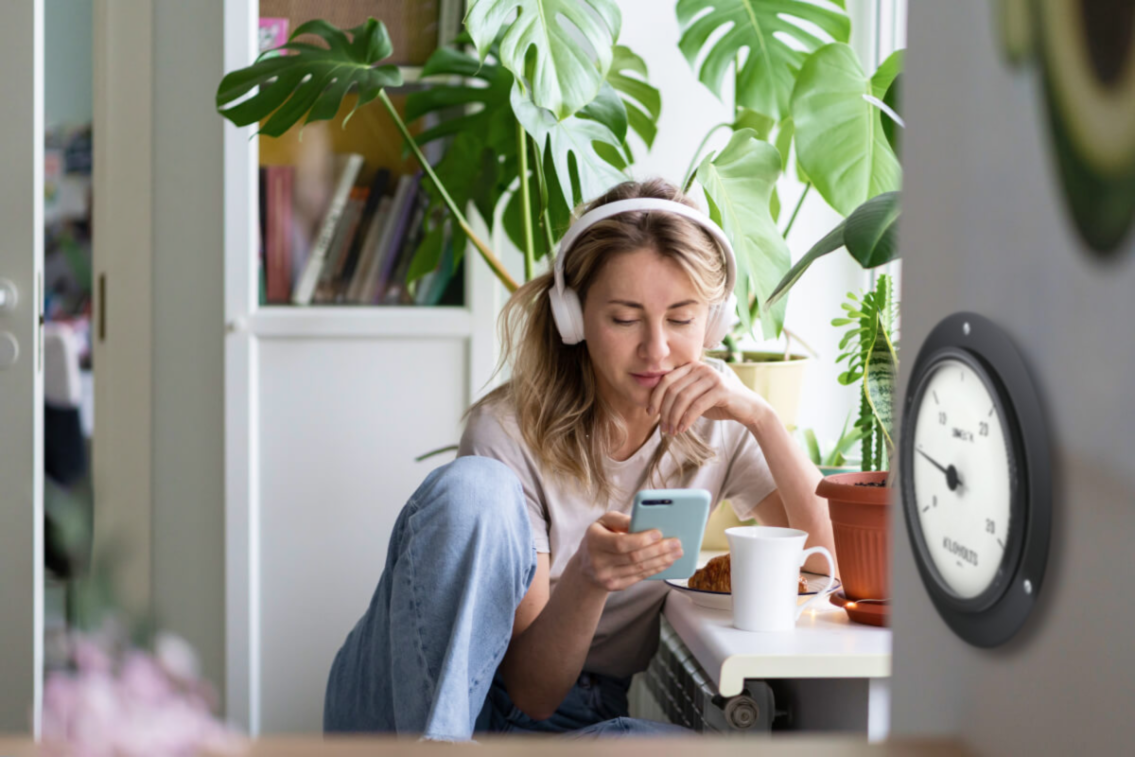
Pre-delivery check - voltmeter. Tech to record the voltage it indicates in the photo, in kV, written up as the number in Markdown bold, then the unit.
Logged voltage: **5** kV
